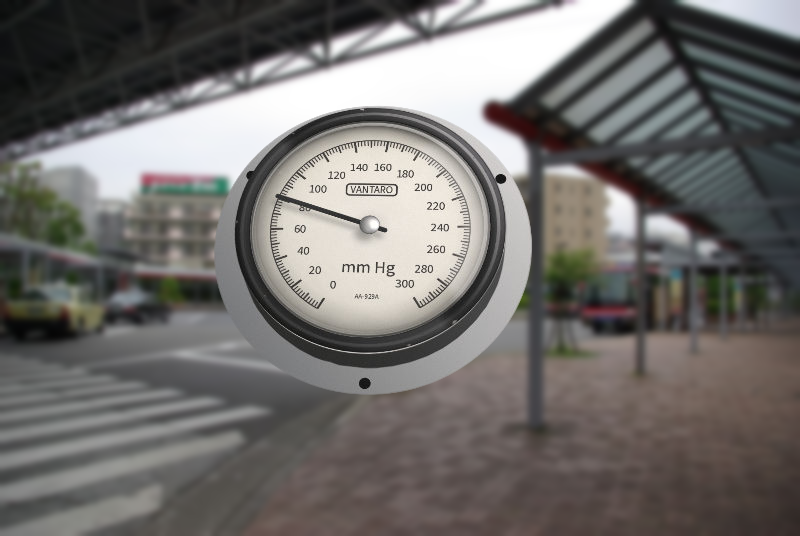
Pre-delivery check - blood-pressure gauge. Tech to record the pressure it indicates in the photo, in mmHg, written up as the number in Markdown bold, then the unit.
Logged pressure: **80** mmHg
